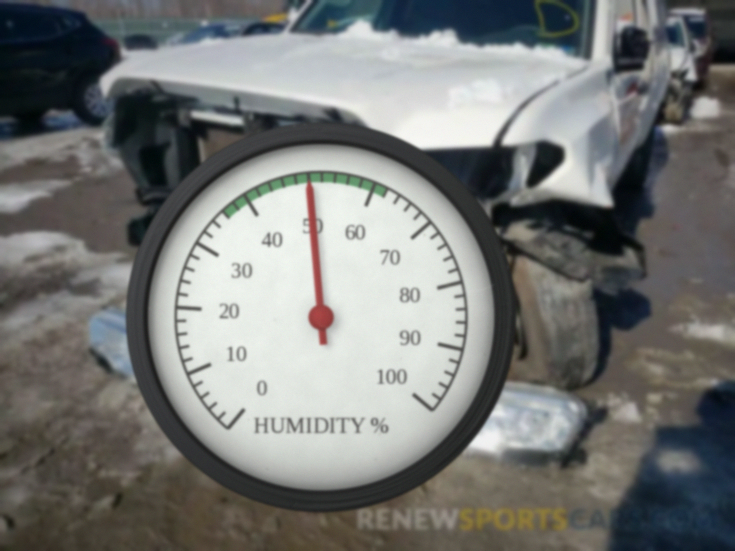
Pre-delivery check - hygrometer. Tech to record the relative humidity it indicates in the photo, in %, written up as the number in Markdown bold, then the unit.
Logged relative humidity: **50** %
